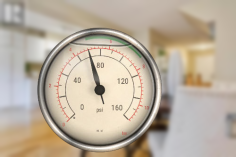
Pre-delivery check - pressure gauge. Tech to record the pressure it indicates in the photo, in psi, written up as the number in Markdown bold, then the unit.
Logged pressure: **70** psi
